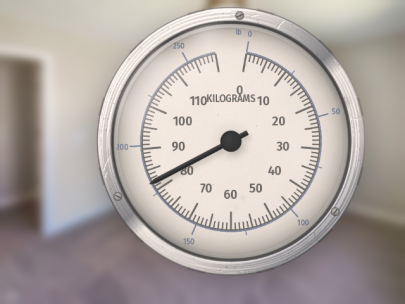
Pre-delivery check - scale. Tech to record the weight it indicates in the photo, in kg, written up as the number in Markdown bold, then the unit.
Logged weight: **82** kg
